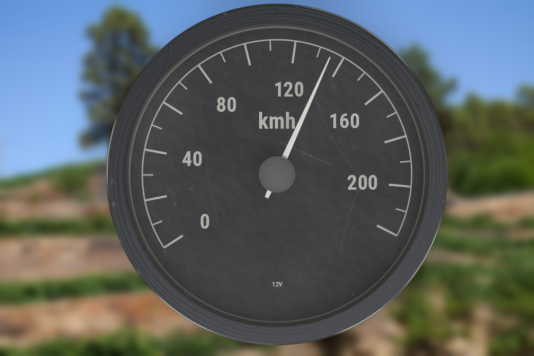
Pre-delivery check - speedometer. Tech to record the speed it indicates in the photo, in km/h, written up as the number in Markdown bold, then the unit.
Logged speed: **135** km/h
